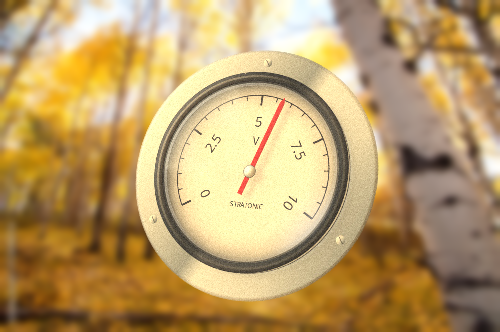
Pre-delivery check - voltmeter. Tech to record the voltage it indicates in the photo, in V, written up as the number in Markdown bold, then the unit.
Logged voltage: **5.75** V
